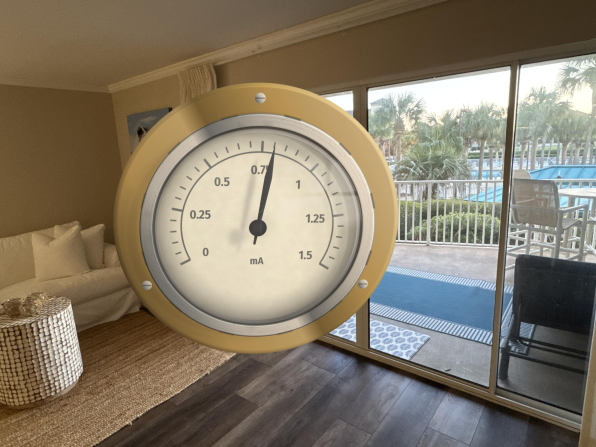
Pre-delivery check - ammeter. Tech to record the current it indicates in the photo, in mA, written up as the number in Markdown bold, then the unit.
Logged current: **0.8** mA
